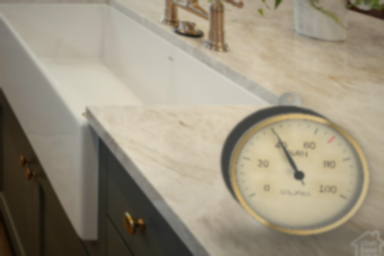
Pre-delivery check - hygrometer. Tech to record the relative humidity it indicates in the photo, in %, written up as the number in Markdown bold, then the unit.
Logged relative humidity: **40** %
